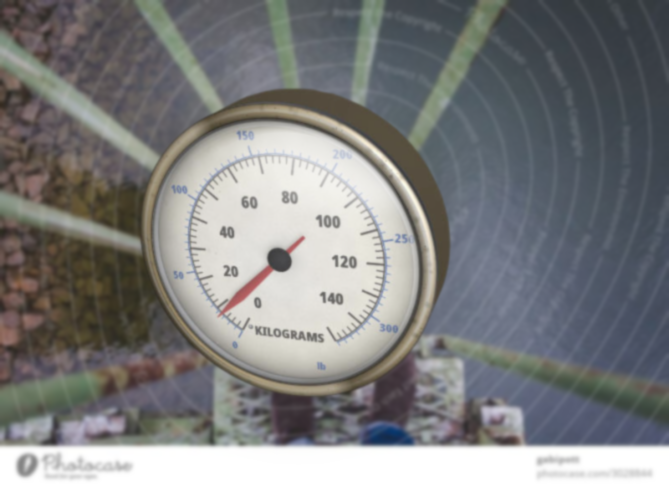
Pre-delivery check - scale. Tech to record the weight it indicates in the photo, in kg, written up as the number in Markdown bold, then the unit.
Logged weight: **8** kg
